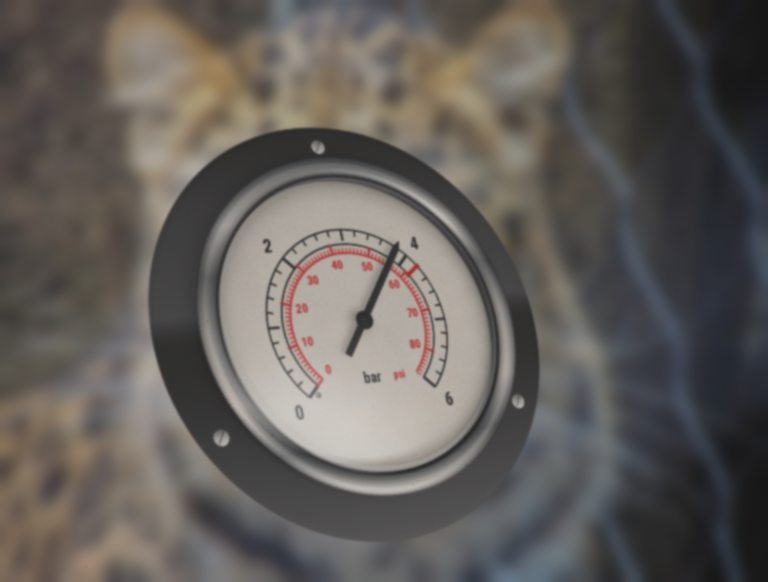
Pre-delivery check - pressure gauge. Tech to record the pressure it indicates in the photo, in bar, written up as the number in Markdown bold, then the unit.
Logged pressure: **3.8** bar
